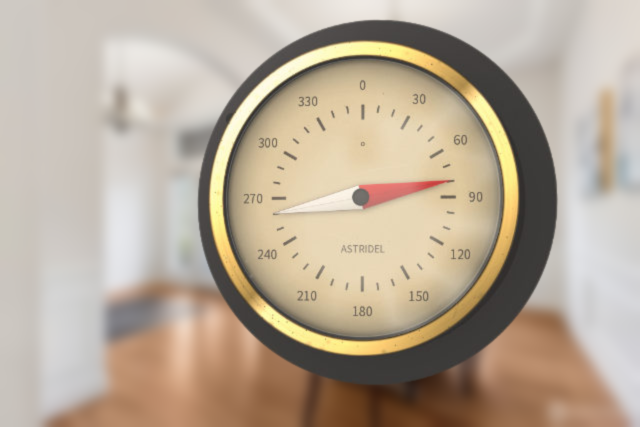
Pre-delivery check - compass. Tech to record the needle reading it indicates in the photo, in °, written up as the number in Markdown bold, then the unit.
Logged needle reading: **80** °
